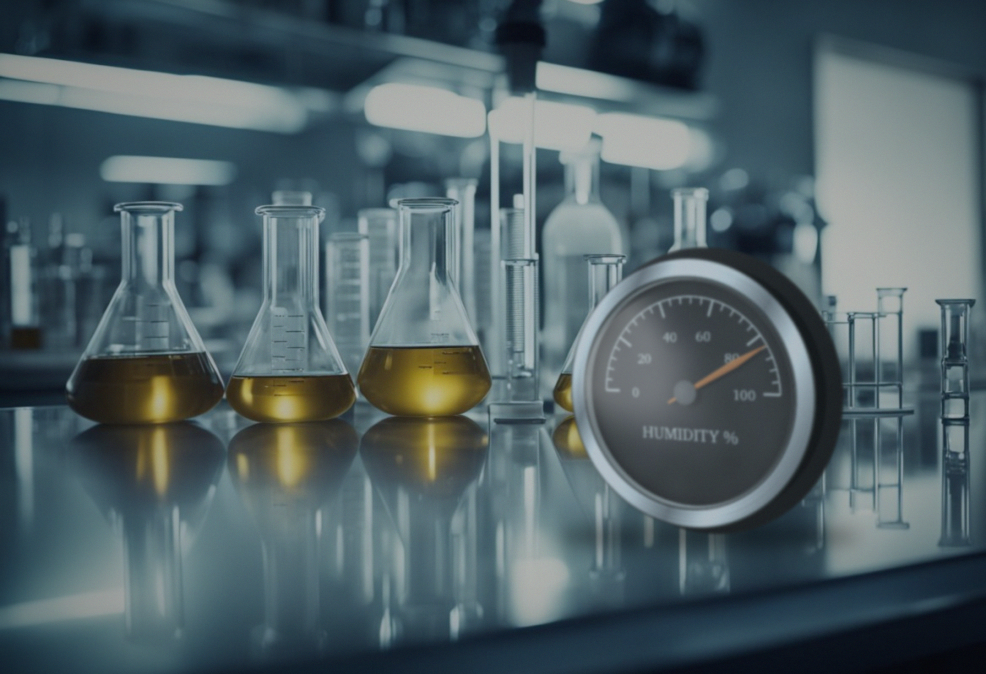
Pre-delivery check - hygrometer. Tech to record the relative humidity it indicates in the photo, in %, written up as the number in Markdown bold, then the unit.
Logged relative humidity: **84** %
